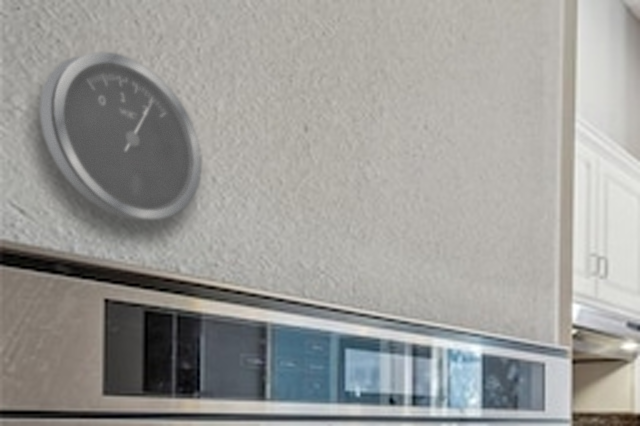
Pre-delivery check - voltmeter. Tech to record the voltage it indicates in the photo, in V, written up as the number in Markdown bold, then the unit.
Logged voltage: **2** V
